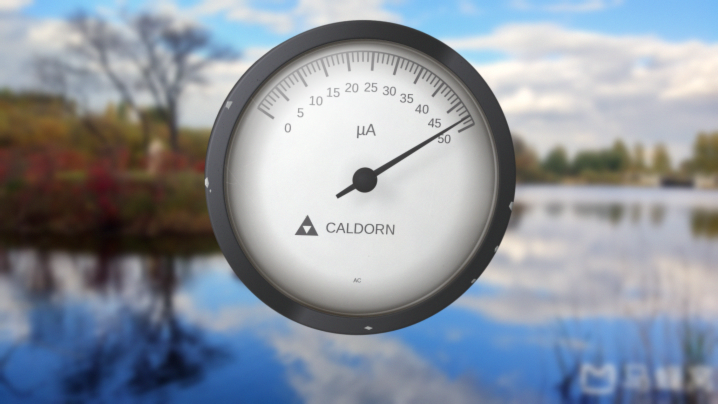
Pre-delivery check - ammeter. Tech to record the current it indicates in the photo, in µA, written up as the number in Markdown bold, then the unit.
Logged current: **48** µA
